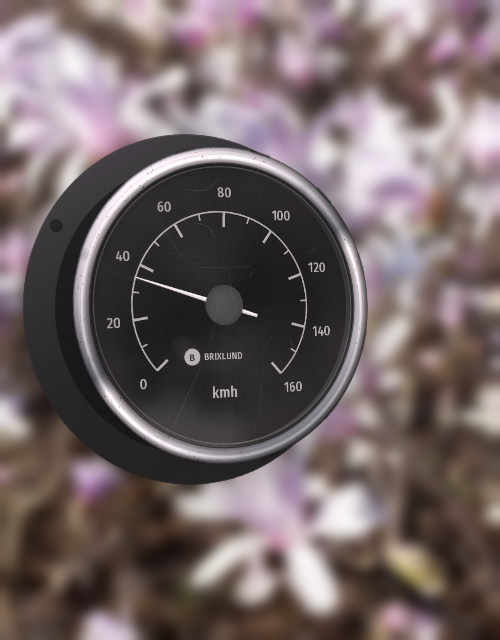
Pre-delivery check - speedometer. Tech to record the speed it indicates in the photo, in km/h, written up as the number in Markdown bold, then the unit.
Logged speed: **35** km/h
